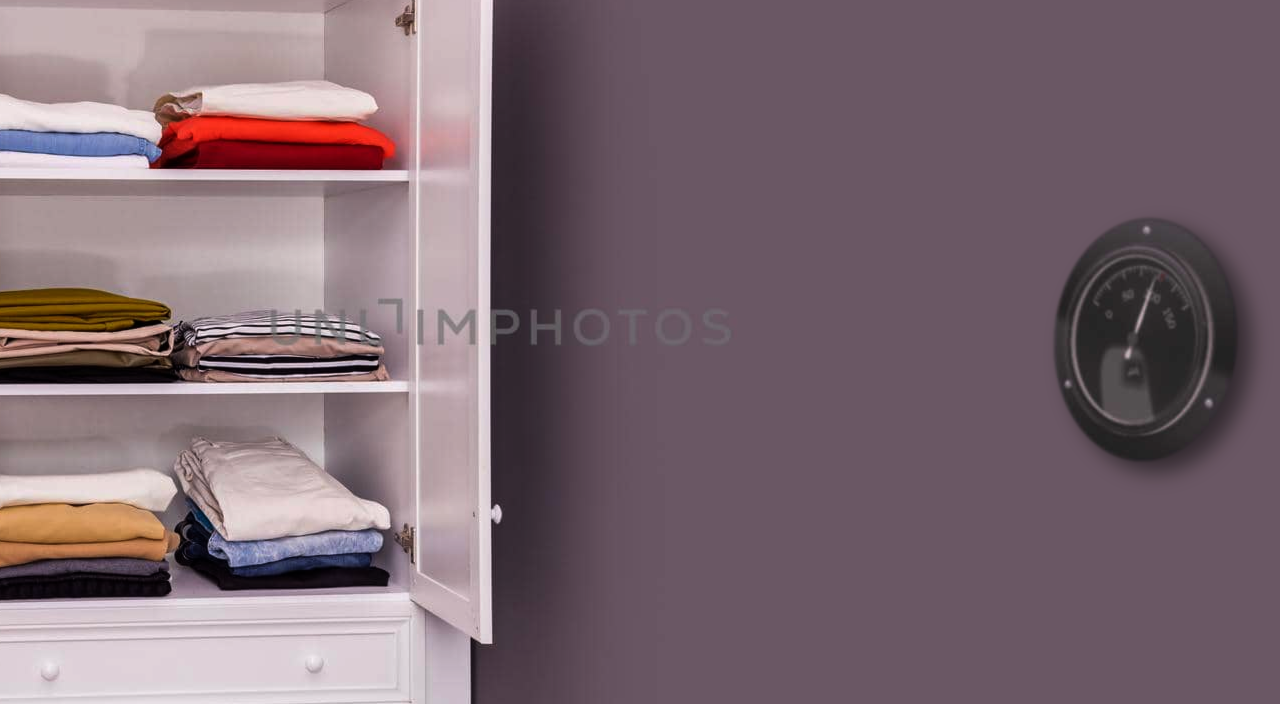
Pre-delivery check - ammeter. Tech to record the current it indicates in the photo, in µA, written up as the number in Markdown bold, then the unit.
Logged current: **100** µA
